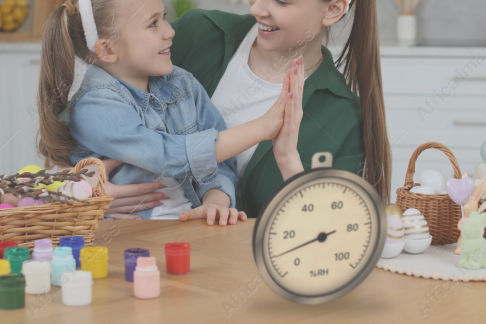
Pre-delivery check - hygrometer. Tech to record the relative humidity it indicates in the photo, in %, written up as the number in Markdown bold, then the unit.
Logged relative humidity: **10** %
